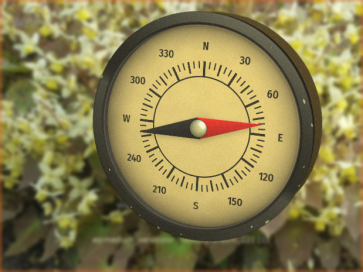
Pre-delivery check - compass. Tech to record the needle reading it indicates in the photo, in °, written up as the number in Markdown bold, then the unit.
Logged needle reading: **80** °
